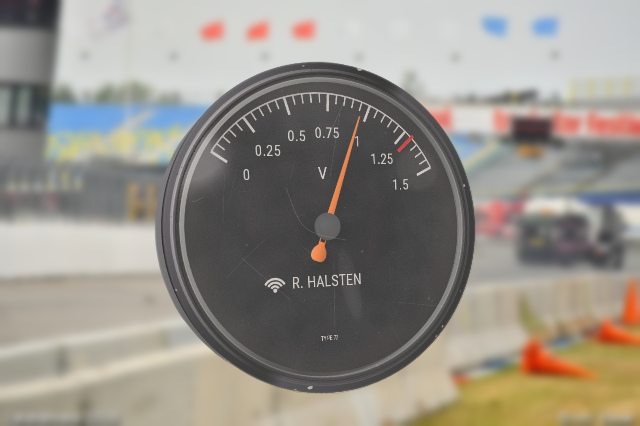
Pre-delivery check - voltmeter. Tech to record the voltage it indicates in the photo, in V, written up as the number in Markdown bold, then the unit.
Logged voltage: **0.95** V
